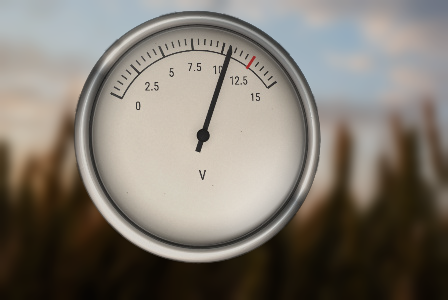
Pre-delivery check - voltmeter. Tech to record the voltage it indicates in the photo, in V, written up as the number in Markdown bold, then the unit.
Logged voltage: **10.5** V
